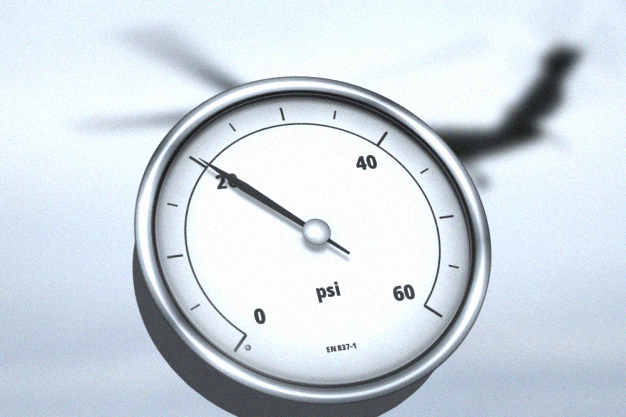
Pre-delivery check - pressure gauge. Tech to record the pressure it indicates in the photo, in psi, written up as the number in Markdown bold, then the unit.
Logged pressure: **20** psi
